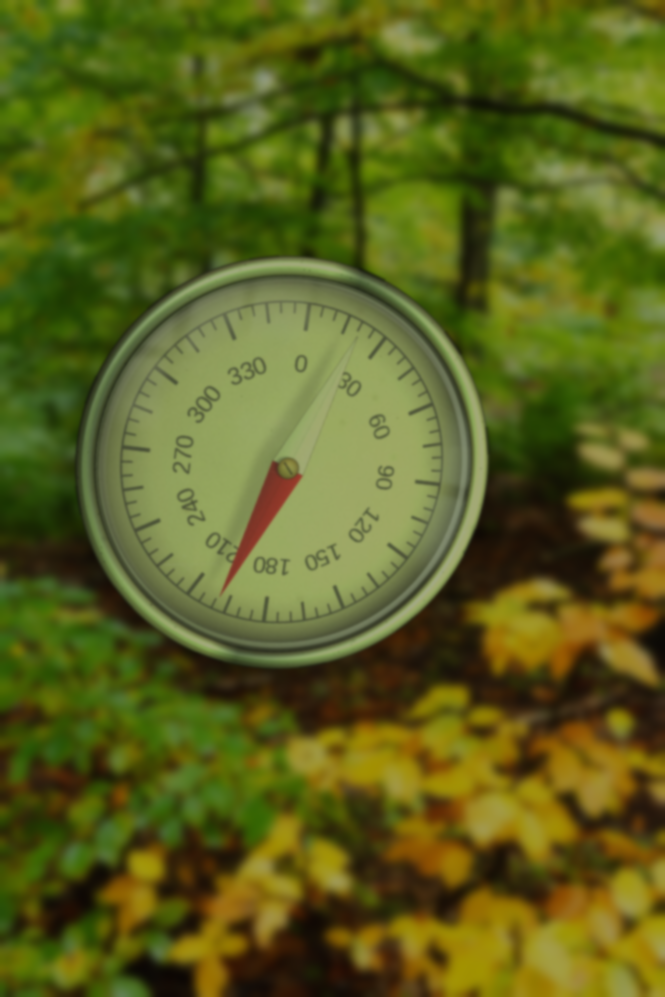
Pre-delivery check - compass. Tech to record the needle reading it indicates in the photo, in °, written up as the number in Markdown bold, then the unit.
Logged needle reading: **200** °
